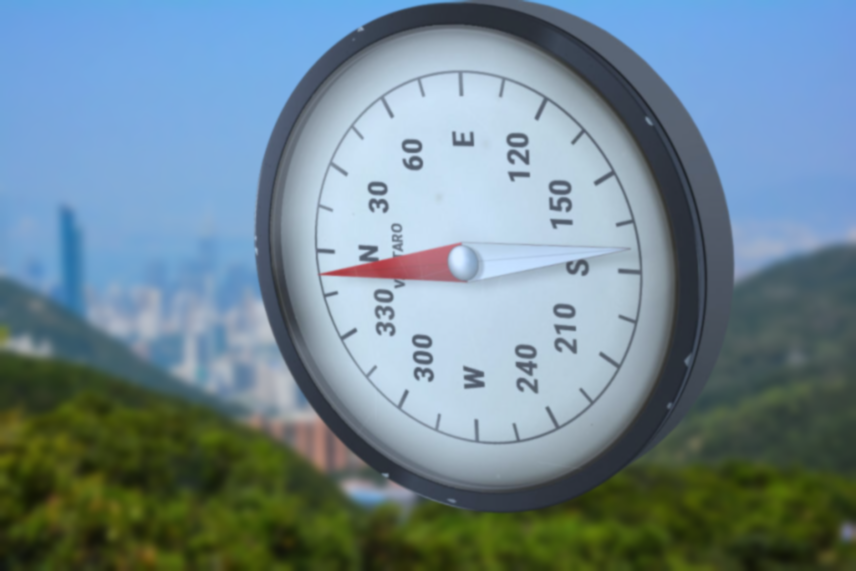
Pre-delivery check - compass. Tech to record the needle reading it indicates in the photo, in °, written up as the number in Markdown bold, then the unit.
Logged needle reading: **352.5** °
